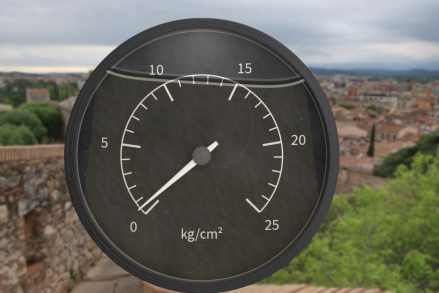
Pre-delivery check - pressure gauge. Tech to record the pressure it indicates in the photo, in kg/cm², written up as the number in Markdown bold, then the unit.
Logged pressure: **0.5** kg/cm²
